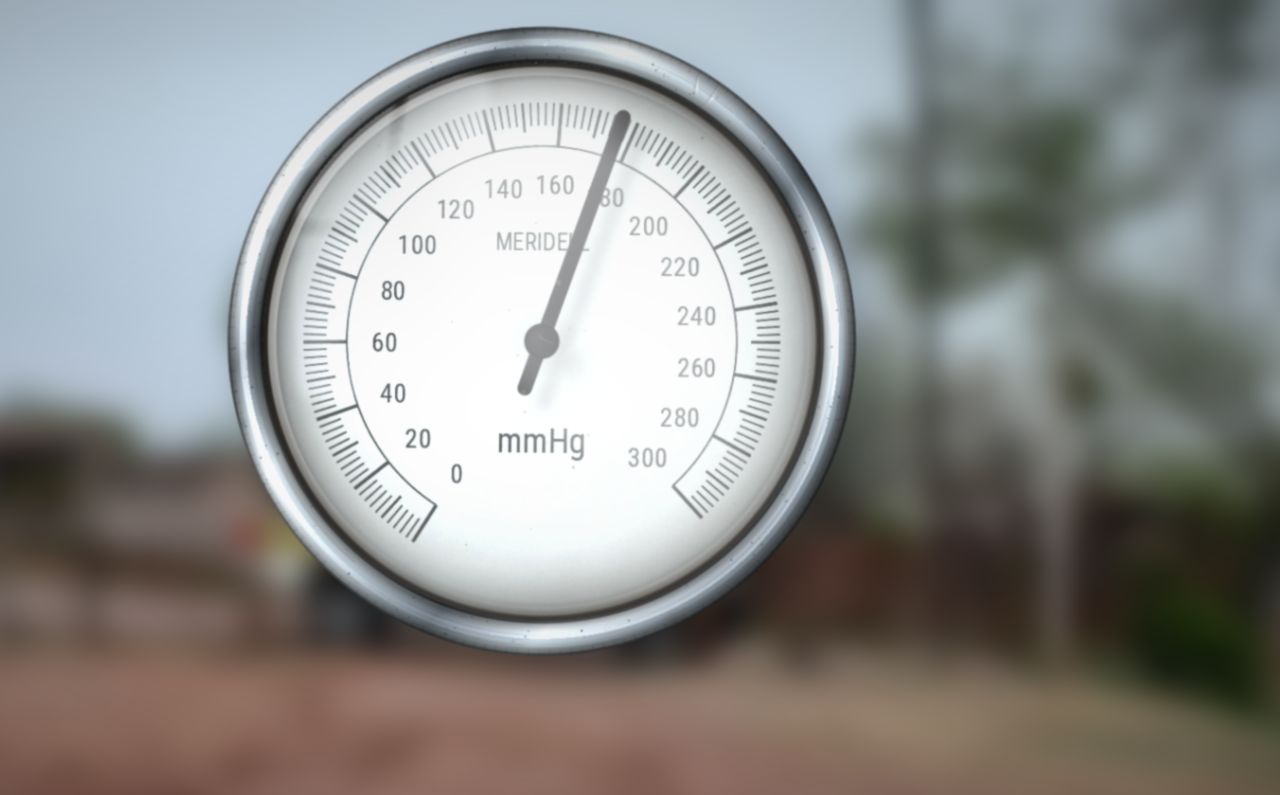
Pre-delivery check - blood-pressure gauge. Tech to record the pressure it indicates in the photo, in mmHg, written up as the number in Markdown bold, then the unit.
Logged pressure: **176** mmHg
